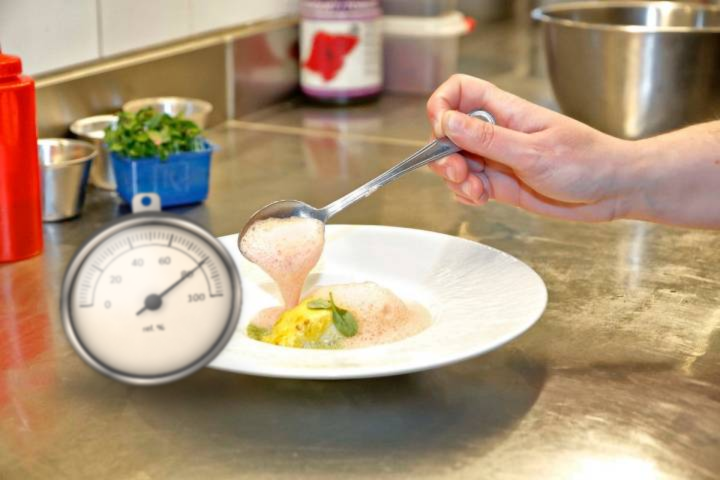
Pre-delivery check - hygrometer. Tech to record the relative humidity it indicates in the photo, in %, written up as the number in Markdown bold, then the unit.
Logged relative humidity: **80** %
